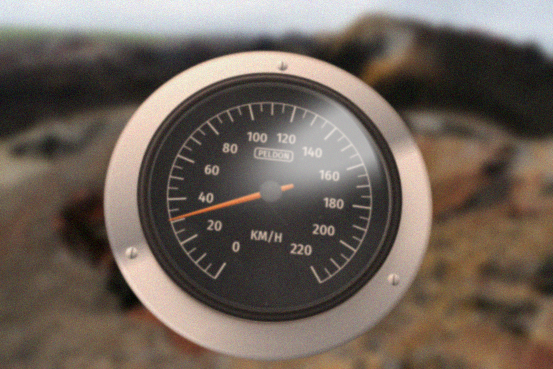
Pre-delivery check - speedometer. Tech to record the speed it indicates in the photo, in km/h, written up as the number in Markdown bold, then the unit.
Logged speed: **30** km/h
